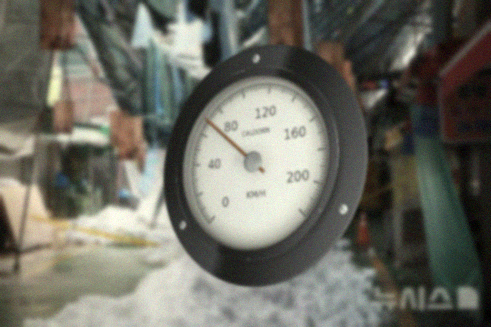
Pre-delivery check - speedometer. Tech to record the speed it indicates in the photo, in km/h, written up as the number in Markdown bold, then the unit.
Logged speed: **70** km/h
